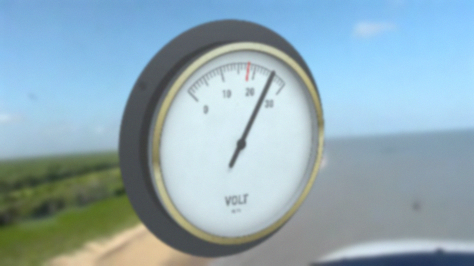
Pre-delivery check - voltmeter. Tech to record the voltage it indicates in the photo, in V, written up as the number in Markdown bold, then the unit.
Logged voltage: **25** V
